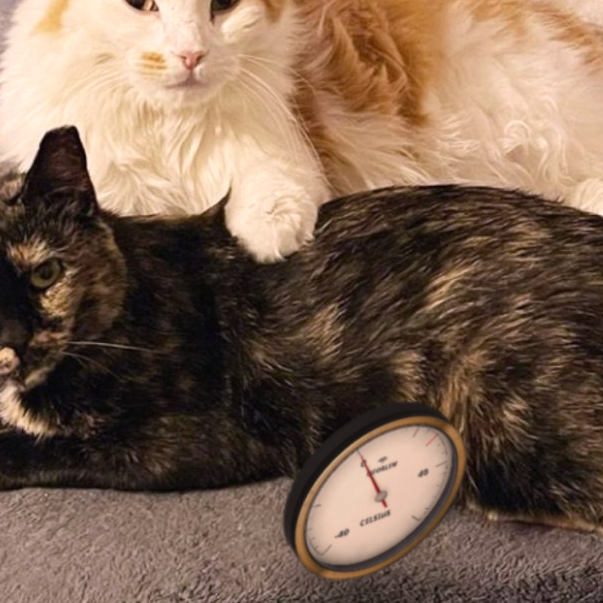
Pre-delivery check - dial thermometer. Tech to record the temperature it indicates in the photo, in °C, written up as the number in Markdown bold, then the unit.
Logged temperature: **0** °C
